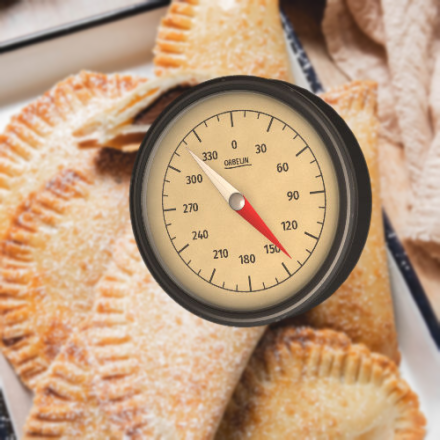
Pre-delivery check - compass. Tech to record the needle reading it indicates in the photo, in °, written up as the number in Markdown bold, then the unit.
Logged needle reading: **140** °
